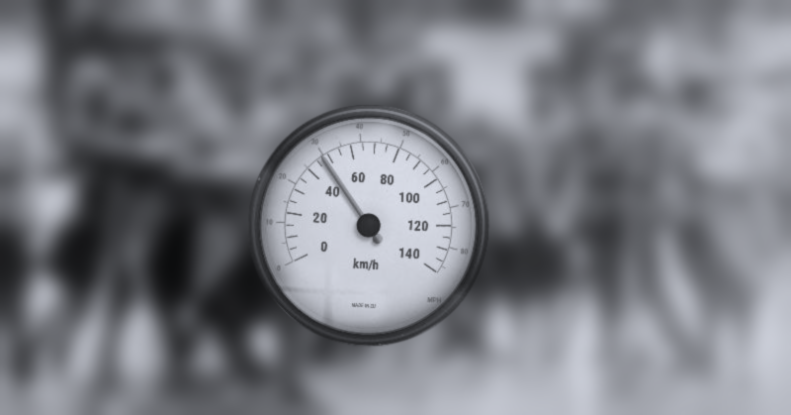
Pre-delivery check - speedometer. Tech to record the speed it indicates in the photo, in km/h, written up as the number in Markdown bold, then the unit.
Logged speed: **47.5** km/h
